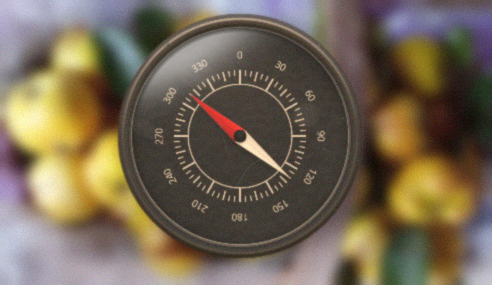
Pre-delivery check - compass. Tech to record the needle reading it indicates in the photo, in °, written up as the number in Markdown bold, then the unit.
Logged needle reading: **310** °
